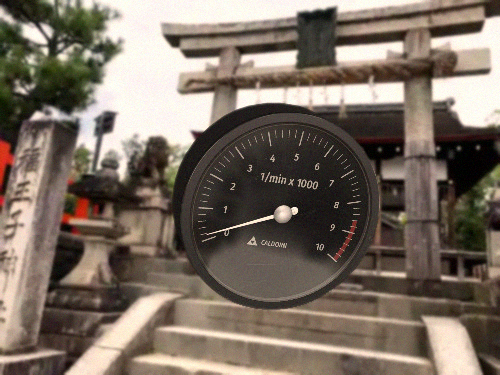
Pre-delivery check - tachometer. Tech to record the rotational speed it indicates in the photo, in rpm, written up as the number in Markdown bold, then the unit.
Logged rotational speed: **200** rpm
